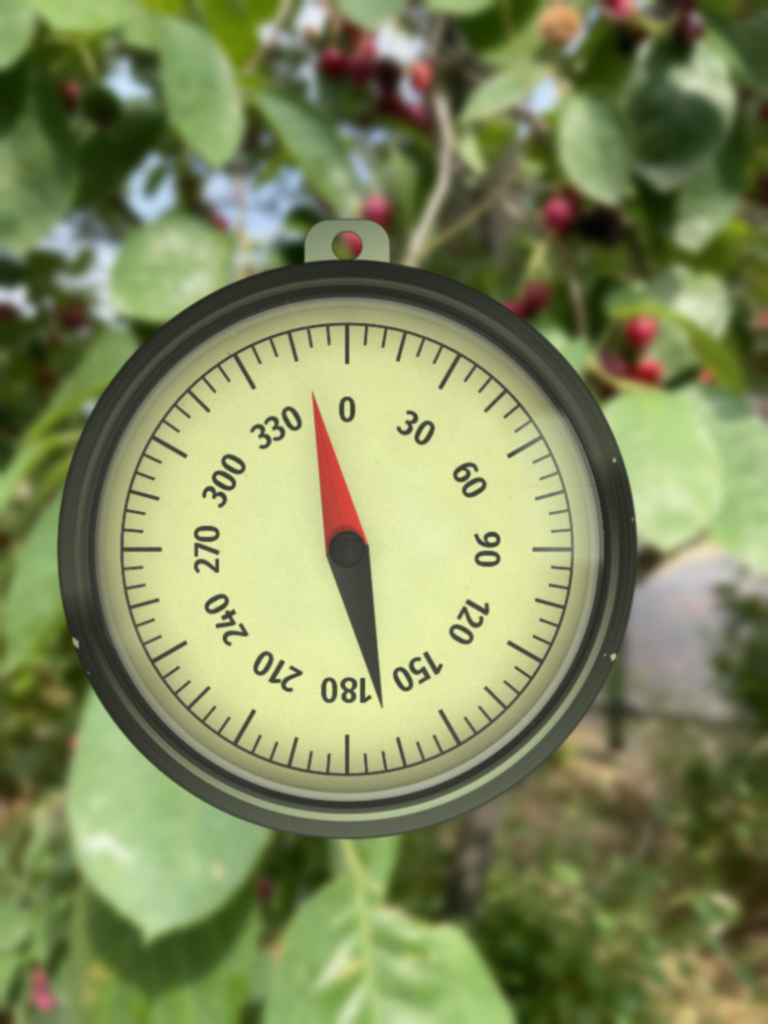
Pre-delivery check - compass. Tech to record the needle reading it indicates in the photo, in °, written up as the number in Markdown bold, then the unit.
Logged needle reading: **347.5** °
